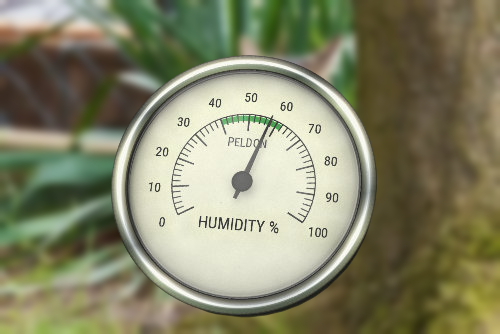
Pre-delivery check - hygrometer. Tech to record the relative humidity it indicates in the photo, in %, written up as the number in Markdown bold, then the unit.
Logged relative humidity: **58** %
